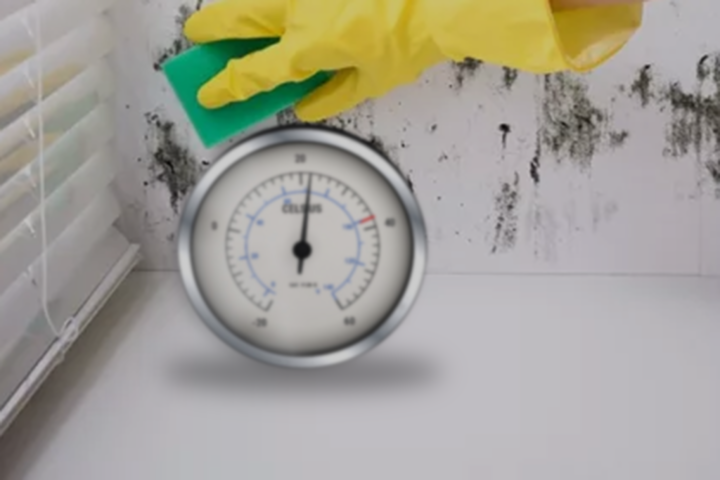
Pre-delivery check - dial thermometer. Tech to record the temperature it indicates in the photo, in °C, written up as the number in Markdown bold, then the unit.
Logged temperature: **22** °C
